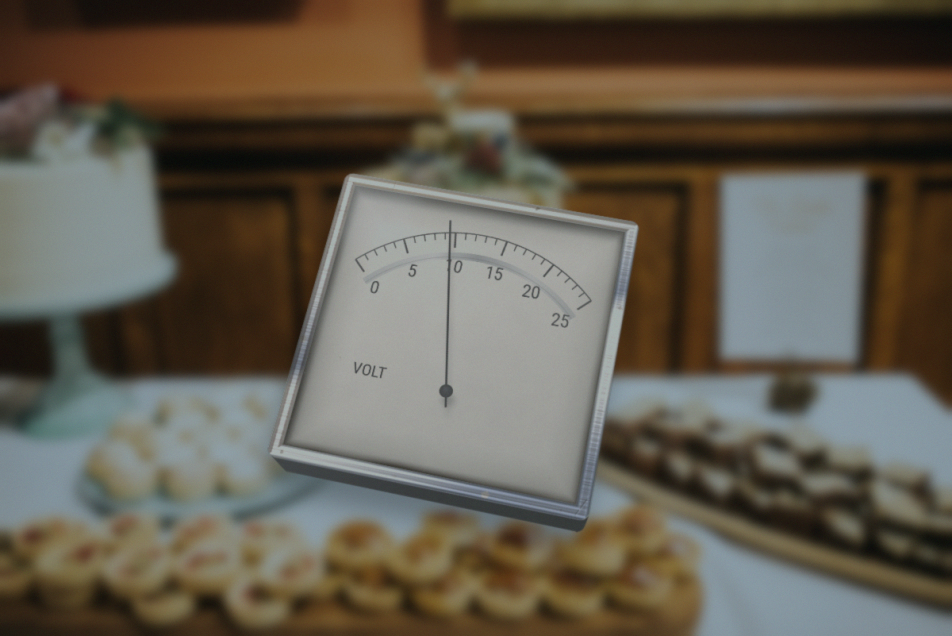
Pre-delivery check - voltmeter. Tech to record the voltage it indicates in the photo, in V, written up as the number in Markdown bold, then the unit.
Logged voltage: **9.5** V
